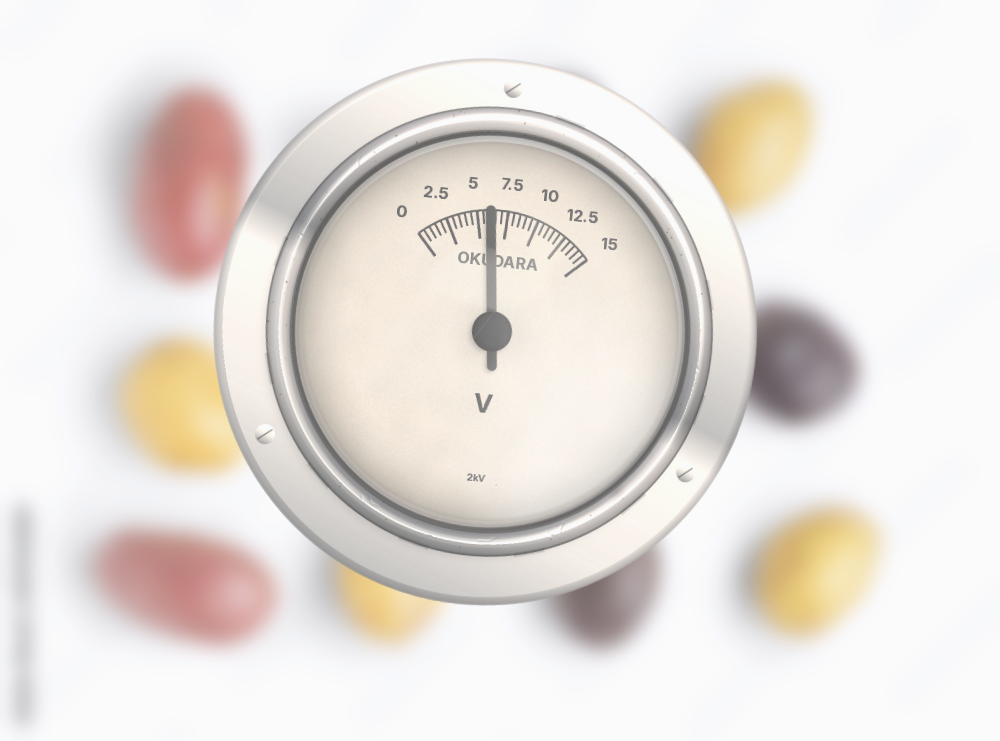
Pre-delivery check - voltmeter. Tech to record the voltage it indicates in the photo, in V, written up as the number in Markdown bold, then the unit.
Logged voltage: **6** V
